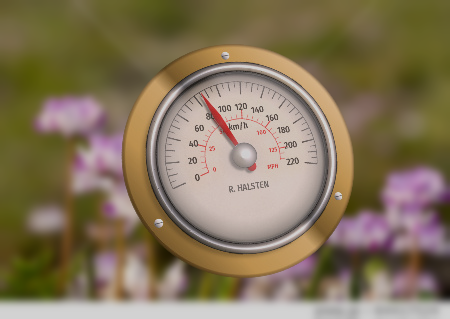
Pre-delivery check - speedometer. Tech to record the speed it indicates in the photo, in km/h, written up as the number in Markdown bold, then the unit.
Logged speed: **85** km/h
